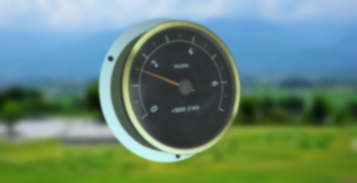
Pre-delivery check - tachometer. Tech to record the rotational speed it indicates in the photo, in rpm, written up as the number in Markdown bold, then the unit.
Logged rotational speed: **1500** rpm
